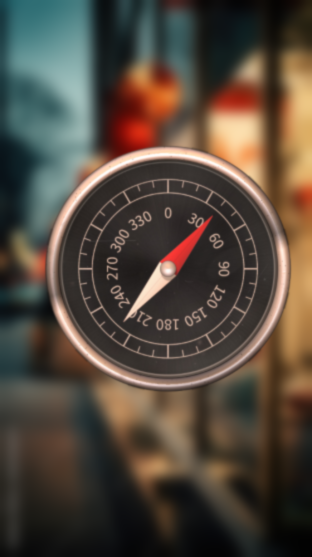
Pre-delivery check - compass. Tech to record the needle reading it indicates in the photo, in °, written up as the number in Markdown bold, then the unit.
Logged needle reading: **40** °
